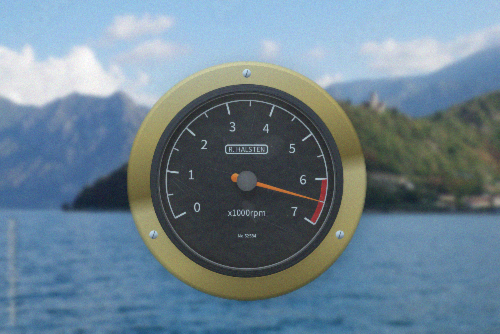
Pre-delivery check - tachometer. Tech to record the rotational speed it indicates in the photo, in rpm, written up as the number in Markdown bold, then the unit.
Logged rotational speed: **6500** rpm
